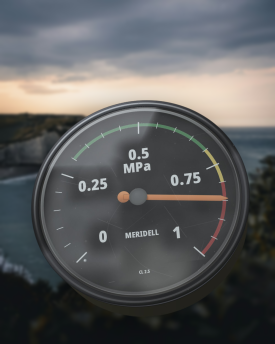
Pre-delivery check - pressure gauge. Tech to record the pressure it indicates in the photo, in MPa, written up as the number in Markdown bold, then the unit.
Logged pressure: **0.85** MPa
